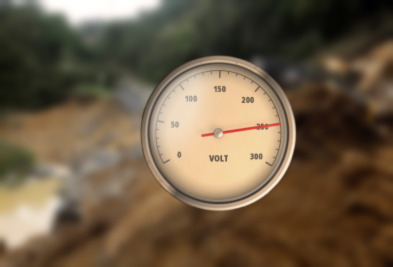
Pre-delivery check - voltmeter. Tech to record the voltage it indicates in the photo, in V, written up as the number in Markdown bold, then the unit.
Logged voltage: **250** V
